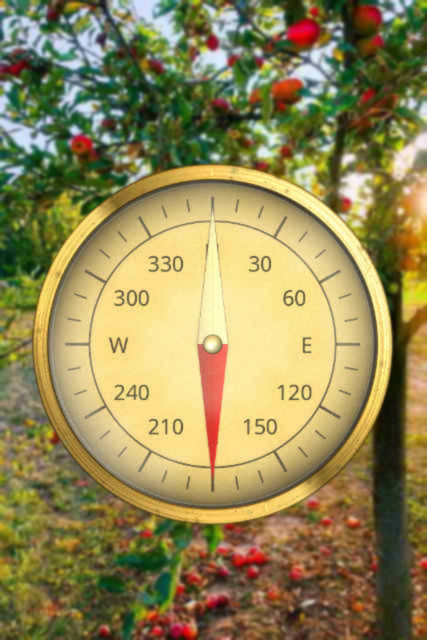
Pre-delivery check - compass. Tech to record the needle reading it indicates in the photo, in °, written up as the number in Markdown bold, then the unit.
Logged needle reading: **180** °
